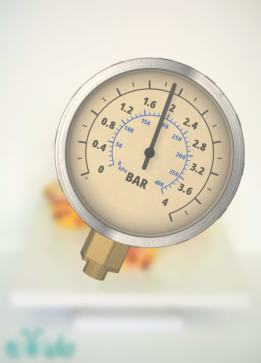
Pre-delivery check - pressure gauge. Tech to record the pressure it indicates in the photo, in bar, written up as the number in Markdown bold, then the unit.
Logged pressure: **1.9** bar
